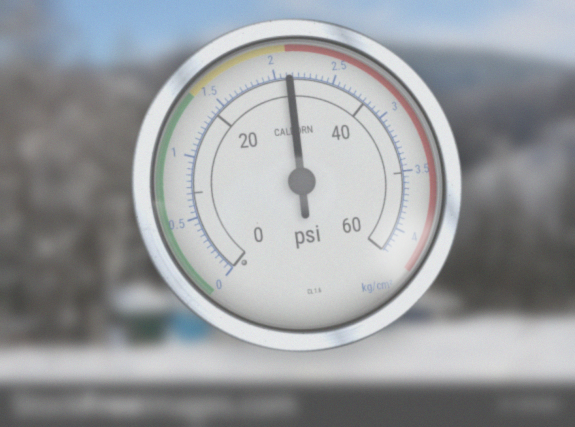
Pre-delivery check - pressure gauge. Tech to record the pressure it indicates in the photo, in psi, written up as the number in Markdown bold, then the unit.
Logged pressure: **30** psi
